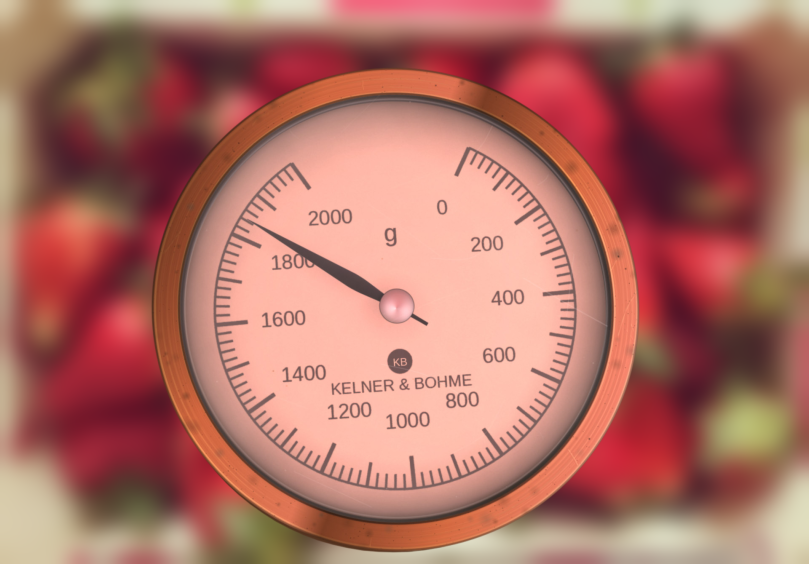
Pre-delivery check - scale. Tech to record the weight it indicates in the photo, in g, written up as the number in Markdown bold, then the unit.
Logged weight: **1840** g
